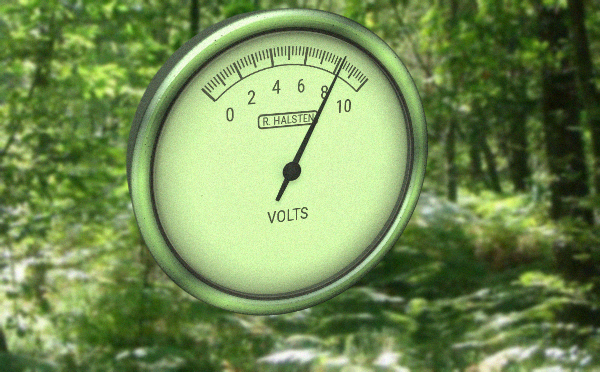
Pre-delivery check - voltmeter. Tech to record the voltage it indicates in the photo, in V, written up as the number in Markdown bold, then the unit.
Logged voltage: **8** V
